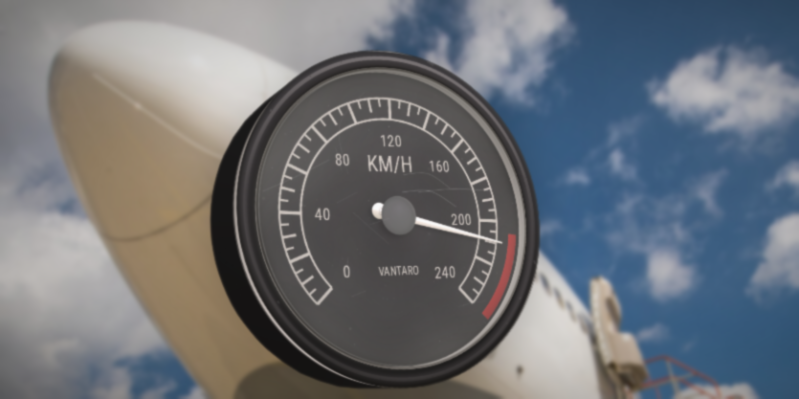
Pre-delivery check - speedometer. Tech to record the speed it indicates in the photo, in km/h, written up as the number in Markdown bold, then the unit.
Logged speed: **210** km/h
